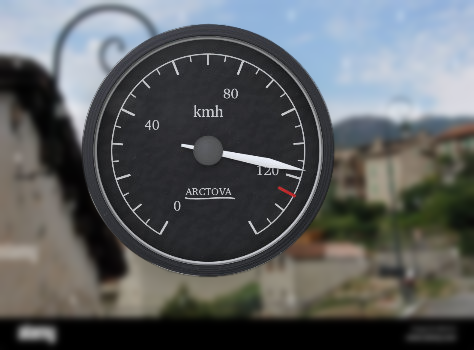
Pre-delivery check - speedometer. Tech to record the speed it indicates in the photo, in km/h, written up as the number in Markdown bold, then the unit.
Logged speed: **117.5** km/h
